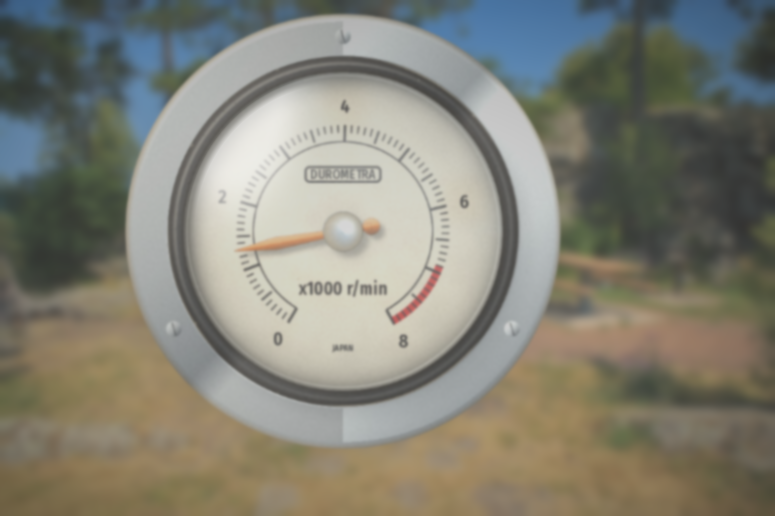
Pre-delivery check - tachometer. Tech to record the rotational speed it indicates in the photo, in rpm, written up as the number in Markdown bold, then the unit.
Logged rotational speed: **1300** rpm
